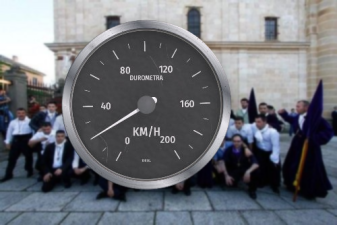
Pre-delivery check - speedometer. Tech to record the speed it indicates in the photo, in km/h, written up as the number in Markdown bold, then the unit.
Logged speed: **20** km/h
